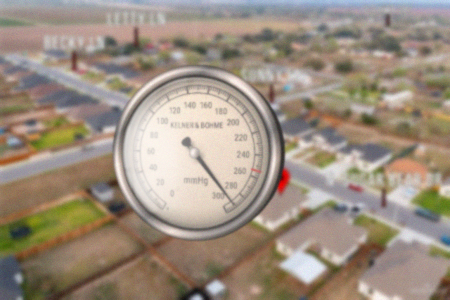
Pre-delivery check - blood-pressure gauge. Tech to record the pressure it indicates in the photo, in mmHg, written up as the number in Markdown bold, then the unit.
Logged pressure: **290** mmHg
